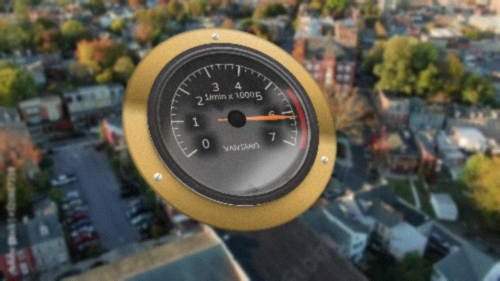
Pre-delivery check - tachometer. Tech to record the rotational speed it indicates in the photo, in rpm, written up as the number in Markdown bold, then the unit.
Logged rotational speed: **6200** rpm
